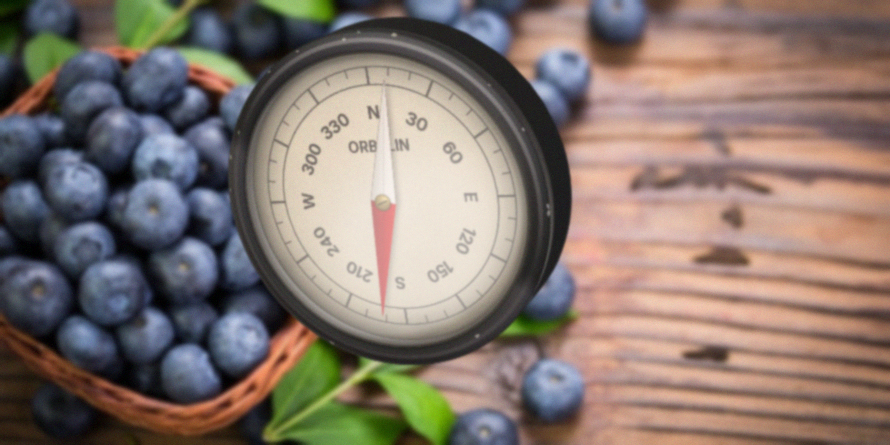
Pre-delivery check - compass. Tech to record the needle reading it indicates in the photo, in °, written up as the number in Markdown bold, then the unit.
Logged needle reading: **190** °
